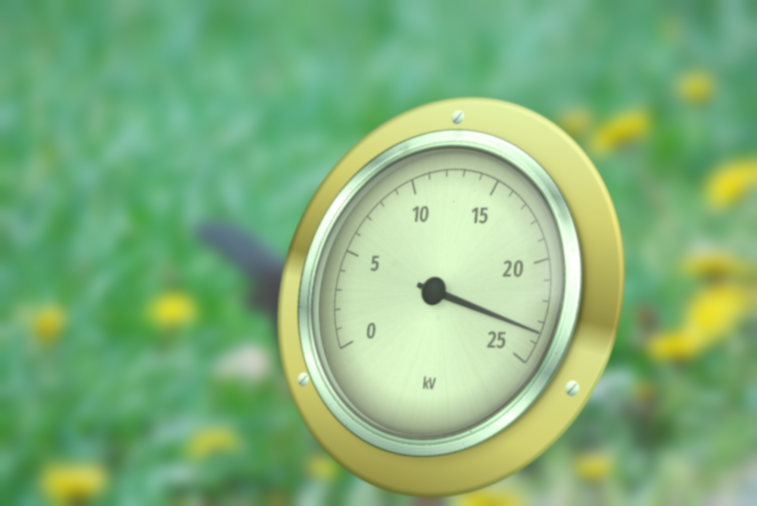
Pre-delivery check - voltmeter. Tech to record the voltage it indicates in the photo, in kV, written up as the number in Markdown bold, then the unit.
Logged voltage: **23.5** kV
